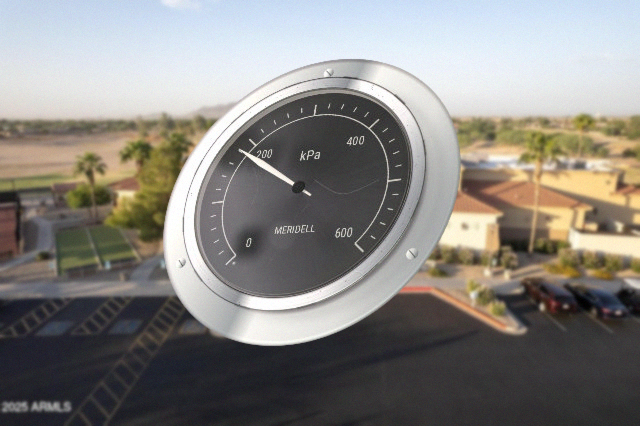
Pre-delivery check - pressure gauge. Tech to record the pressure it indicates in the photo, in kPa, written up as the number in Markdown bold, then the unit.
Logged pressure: **180** kPa
